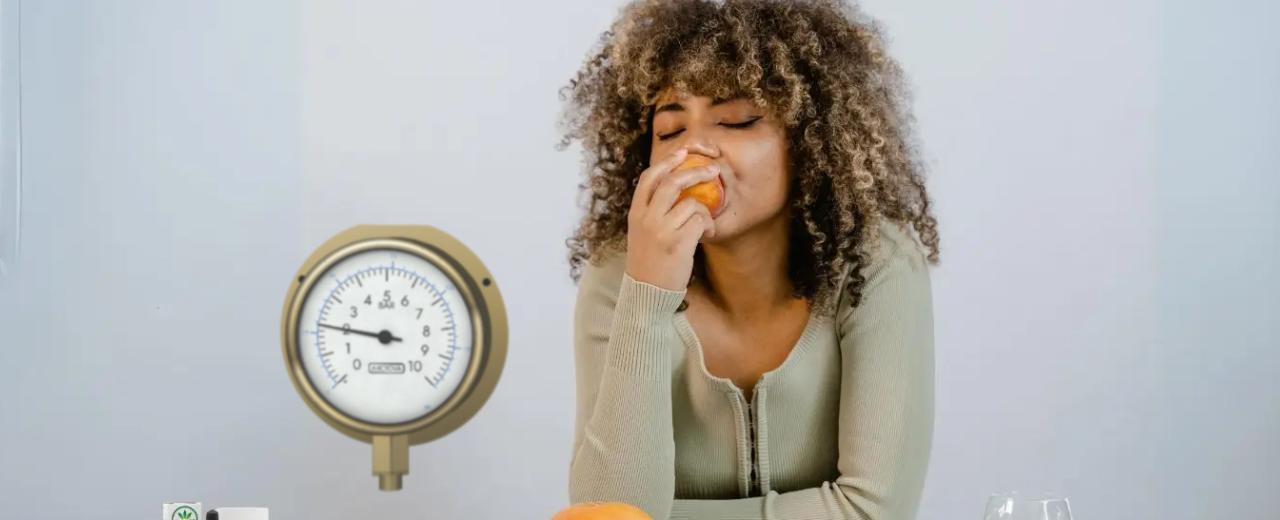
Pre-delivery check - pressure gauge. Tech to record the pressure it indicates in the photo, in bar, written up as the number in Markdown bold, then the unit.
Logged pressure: **2** bar
